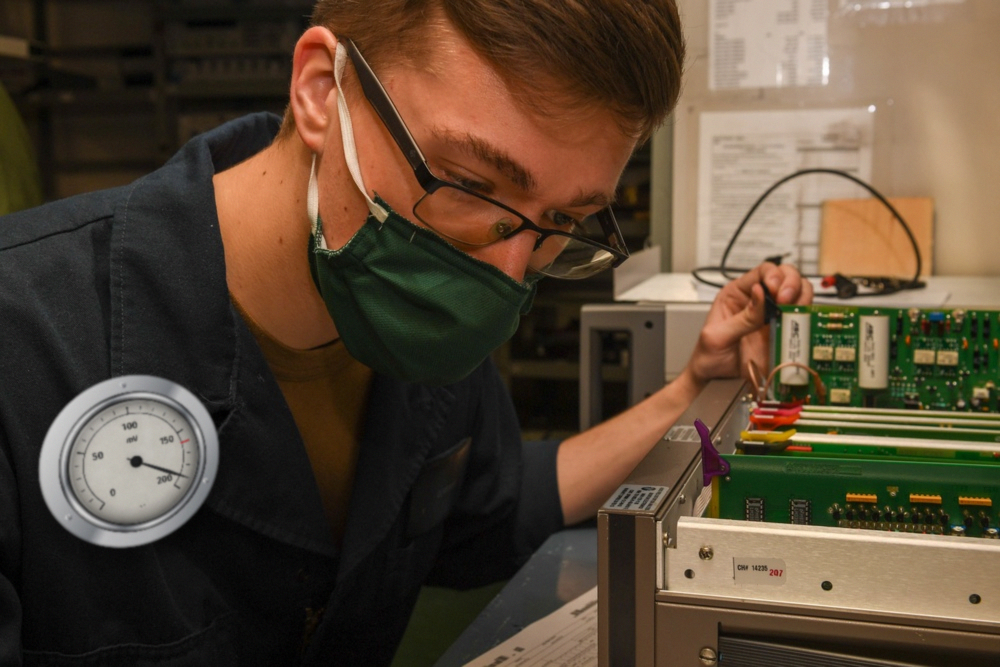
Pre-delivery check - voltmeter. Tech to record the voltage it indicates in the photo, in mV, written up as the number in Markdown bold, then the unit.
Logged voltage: **190** mV
